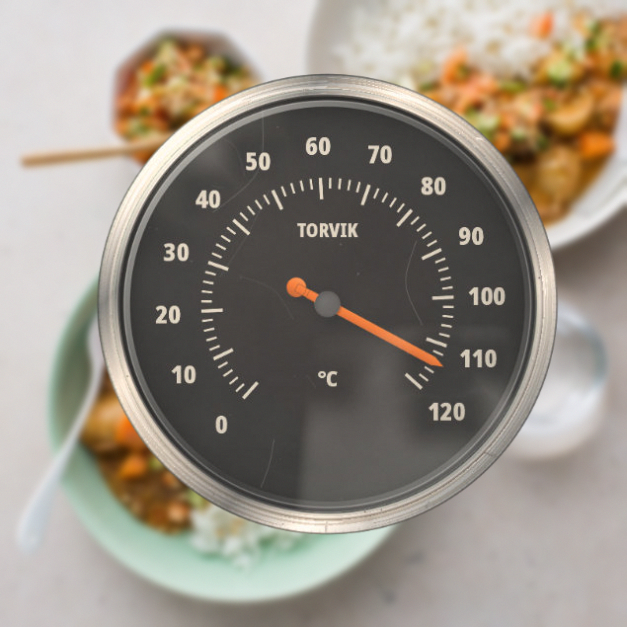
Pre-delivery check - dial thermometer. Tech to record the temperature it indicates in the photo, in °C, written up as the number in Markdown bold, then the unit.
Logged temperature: **114** °C
